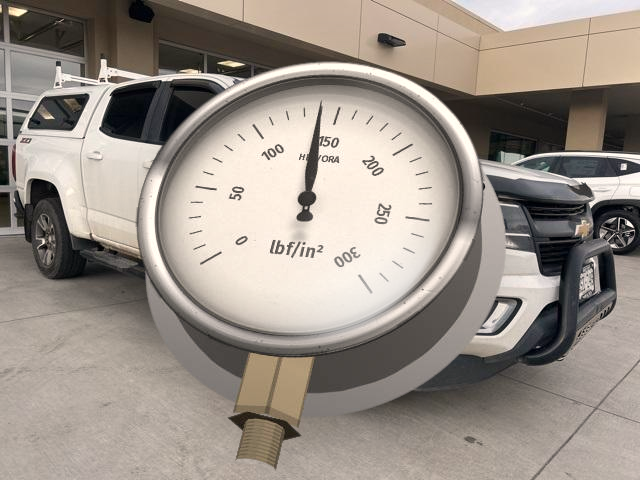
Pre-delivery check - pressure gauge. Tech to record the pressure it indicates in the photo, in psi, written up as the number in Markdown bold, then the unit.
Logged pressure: **140** psi
